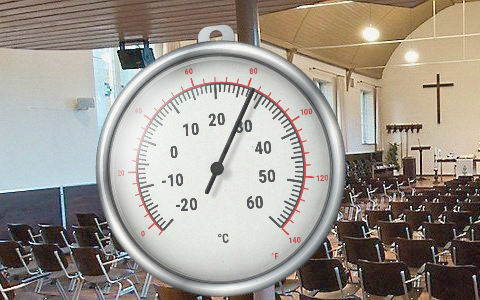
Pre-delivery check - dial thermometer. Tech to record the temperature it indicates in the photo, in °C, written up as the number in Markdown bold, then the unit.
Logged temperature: **28** °C
